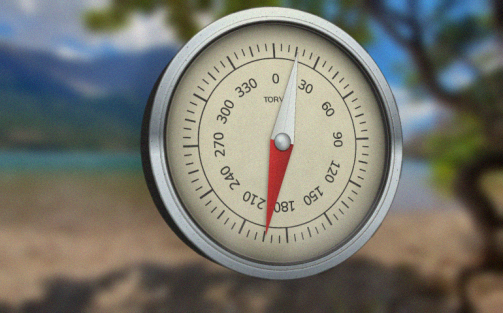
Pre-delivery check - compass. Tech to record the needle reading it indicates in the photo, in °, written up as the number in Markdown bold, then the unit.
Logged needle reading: **195** °
